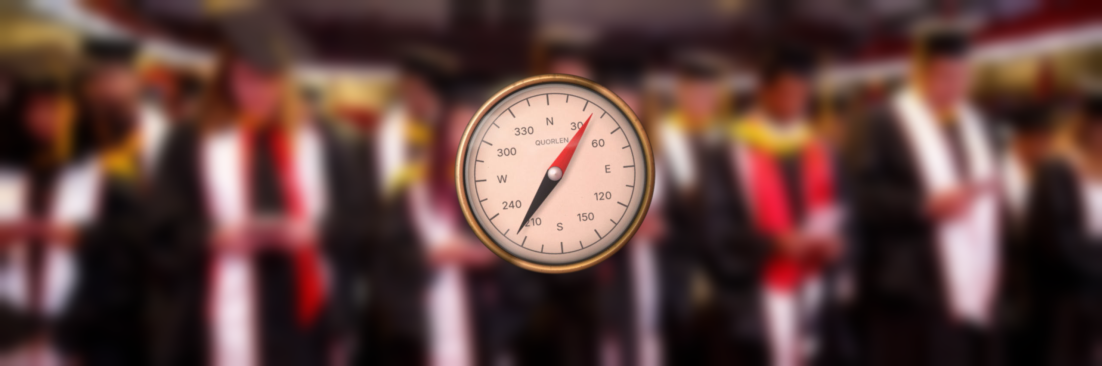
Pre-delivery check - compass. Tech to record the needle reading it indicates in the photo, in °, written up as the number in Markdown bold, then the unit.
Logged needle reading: **37.5** °
